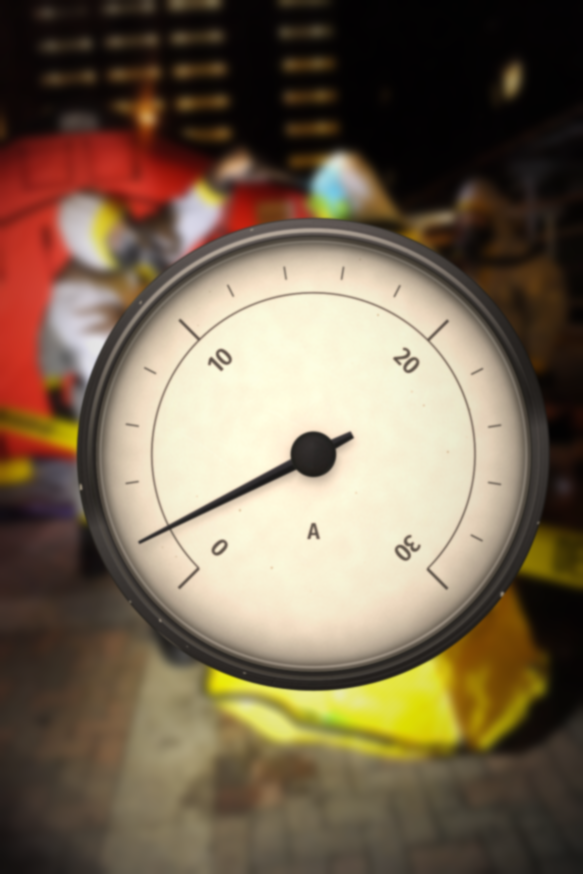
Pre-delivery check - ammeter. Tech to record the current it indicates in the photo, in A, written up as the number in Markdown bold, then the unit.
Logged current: **2** A
